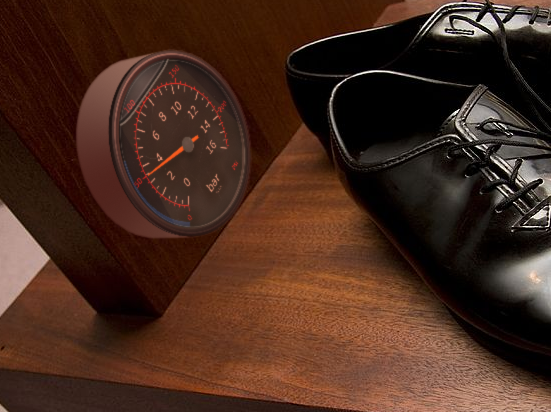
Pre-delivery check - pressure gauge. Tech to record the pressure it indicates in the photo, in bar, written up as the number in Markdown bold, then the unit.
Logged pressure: **3.5** bar
